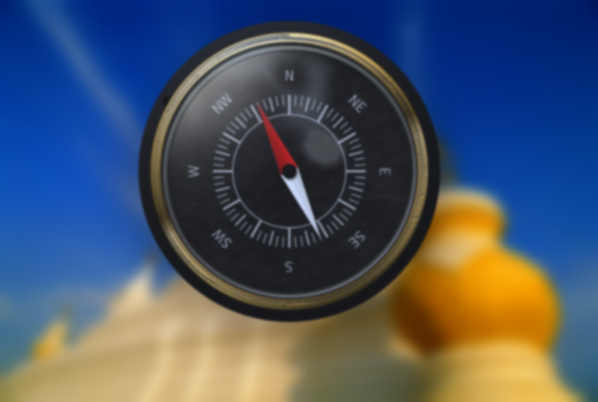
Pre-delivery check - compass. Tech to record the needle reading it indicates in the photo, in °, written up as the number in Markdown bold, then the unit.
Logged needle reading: **335** °
